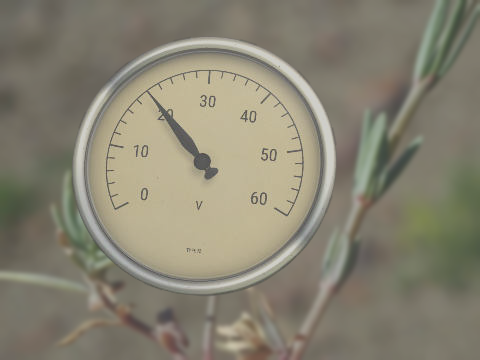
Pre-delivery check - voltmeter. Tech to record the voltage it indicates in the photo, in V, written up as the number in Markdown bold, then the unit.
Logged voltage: **20** V
